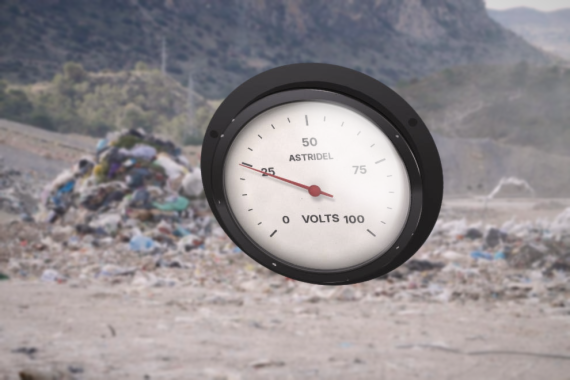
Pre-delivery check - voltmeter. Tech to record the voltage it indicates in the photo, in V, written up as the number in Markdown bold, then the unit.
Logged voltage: **25** V
